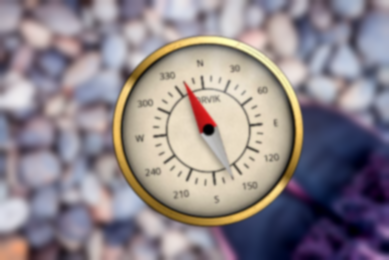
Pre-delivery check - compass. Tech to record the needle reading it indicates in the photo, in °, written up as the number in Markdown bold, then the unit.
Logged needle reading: **340** °
